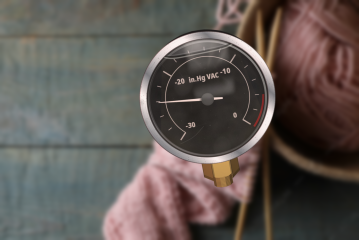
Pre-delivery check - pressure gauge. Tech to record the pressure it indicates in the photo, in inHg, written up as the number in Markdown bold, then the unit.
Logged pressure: **-24** inHg
